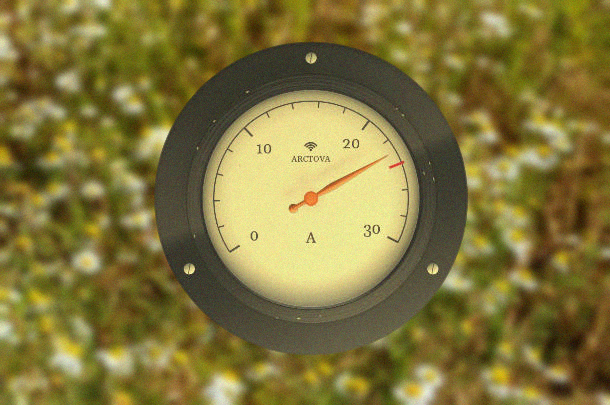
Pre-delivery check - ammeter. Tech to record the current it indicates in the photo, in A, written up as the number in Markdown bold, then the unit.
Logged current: **23** A
